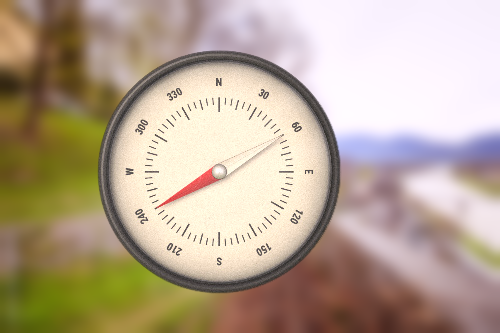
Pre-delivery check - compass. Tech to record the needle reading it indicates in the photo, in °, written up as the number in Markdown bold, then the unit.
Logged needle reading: **240** °
